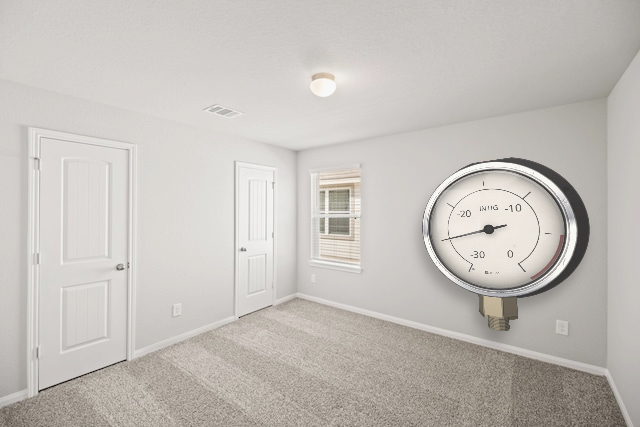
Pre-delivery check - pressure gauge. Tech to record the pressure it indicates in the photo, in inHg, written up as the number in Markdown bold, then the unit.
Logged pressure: **-25** inHg
